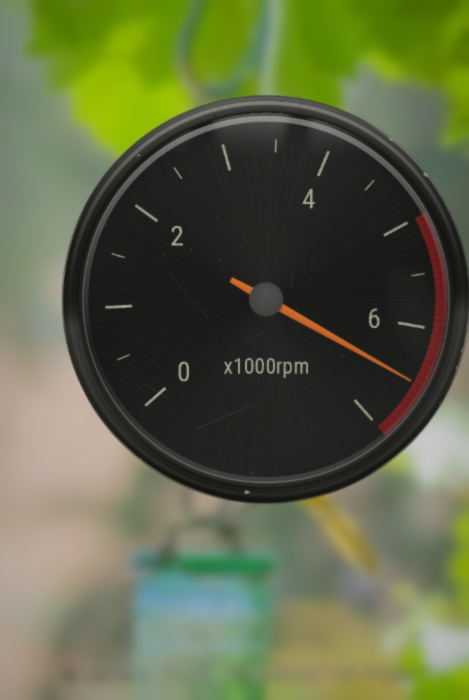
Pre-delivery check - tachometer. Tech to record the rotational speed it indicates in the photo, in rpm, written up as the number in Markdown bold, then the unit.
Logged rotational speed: **6500** rpm
